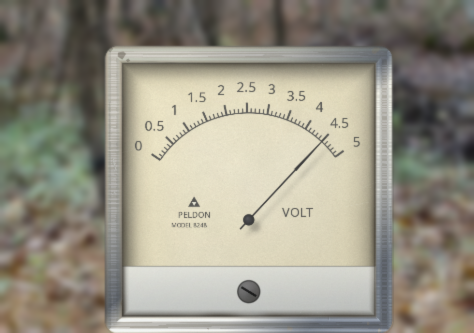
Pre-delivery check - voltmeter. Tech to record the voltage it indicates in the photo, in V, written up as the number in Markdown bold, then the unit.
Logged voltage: **4.5** V
